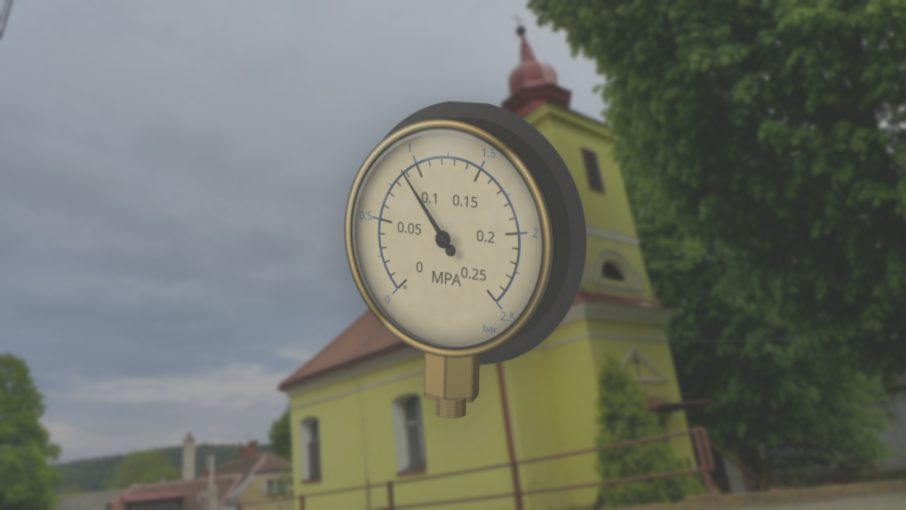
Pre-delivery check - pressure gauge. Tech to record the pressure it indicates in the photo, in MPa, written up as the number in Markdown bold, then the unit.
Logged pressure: **0.09** MPa
